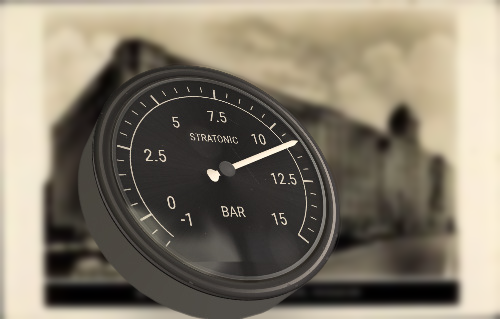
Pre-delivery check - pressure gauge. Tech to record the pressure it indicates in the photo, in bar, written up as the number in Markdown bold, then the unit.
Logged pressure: **11** bar
